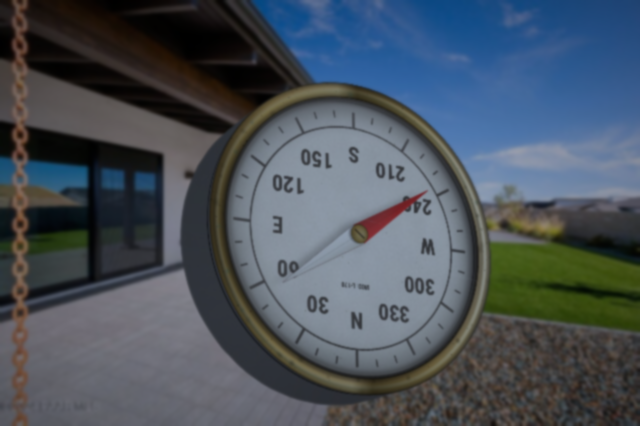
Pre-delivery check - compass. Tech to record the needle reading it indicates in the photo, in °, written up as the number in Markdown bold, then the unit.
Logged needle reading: **235** °
